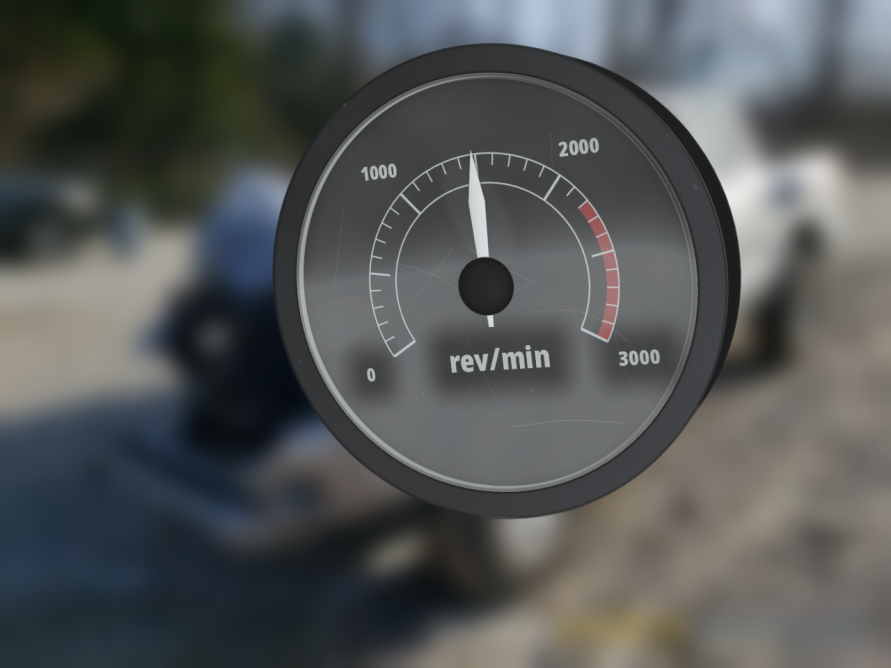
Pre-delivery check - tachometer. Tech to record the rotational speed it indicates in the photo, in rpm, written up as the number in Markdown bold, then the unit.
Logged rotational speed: **1500** rpm
